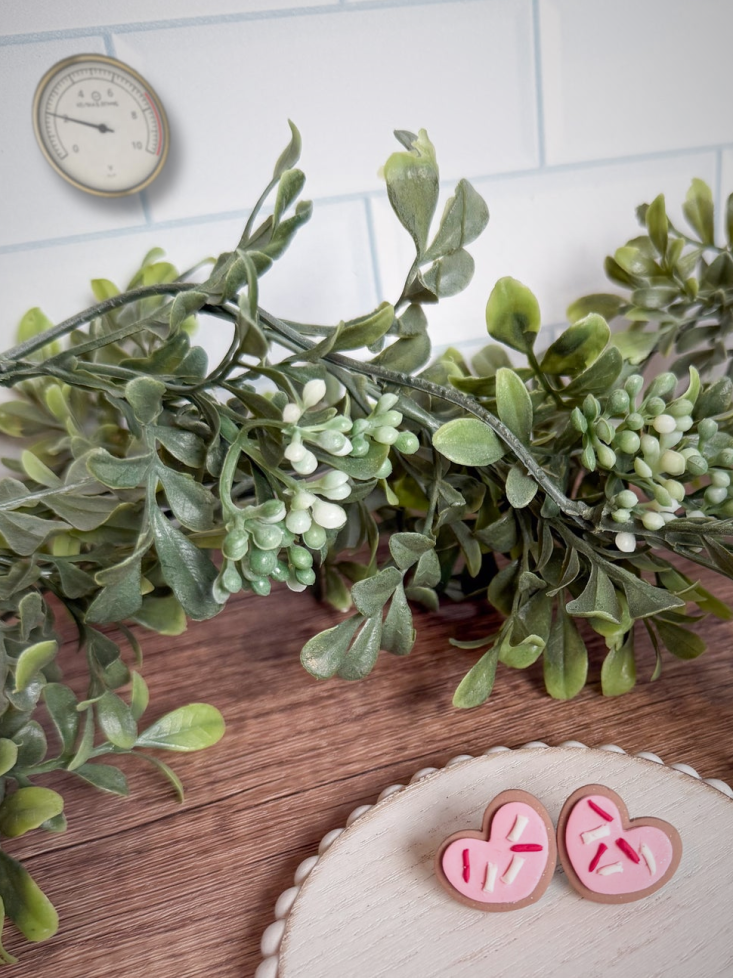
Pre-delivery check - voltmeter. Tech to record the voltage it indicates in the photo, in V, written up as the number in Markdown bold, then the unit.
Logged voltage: **2** V
